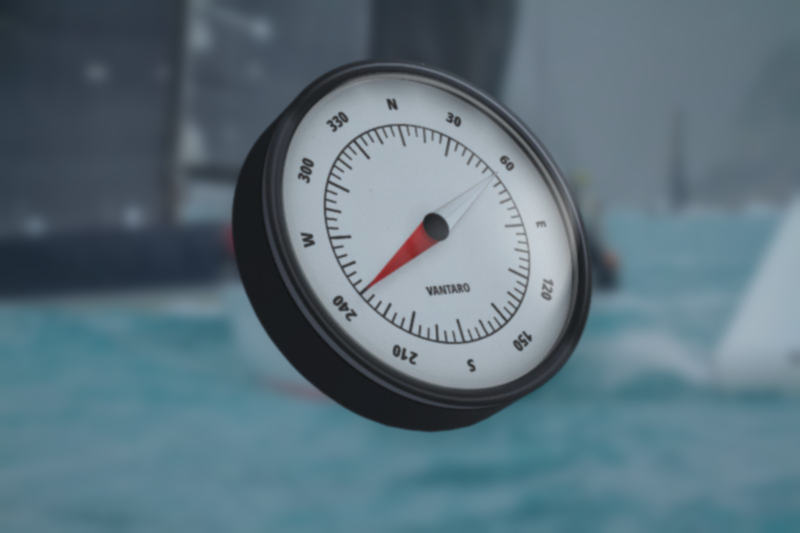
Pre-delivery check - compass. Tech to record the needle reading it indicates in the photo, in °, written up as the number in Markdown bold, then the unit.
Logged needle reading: **240** °
